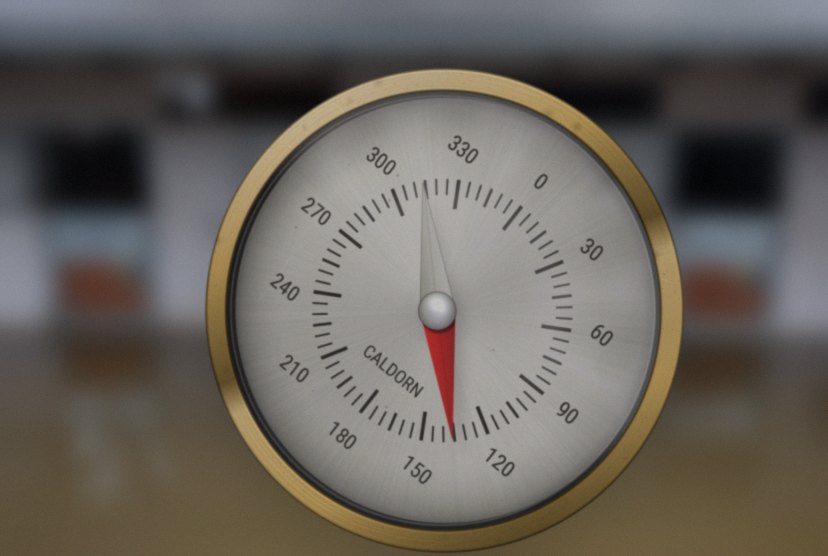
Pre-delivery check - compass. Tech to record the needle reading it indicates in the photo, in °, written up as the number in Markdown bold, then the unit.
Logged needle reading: **135** °
